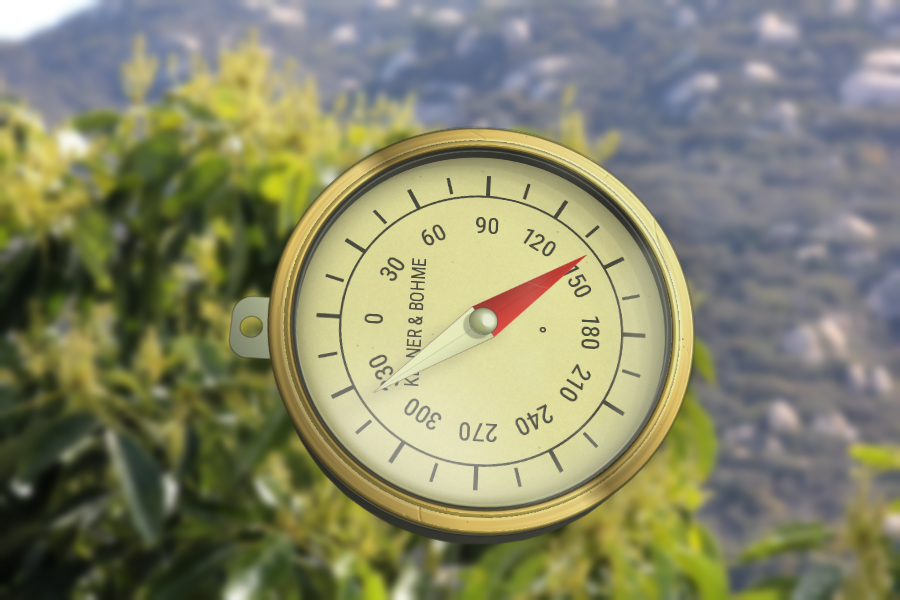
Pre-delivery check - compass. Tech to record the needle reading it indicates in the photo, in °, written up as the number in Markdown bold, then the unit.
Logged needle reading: **142.5** °
